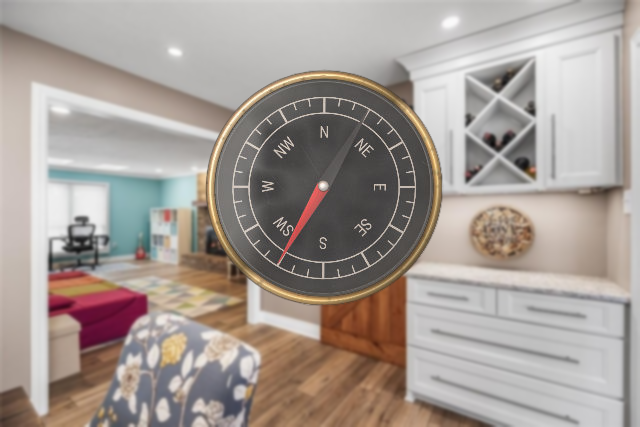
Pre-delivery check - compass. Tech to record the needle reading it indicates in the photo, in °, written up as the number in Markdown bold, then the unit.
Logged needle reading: **210** °
